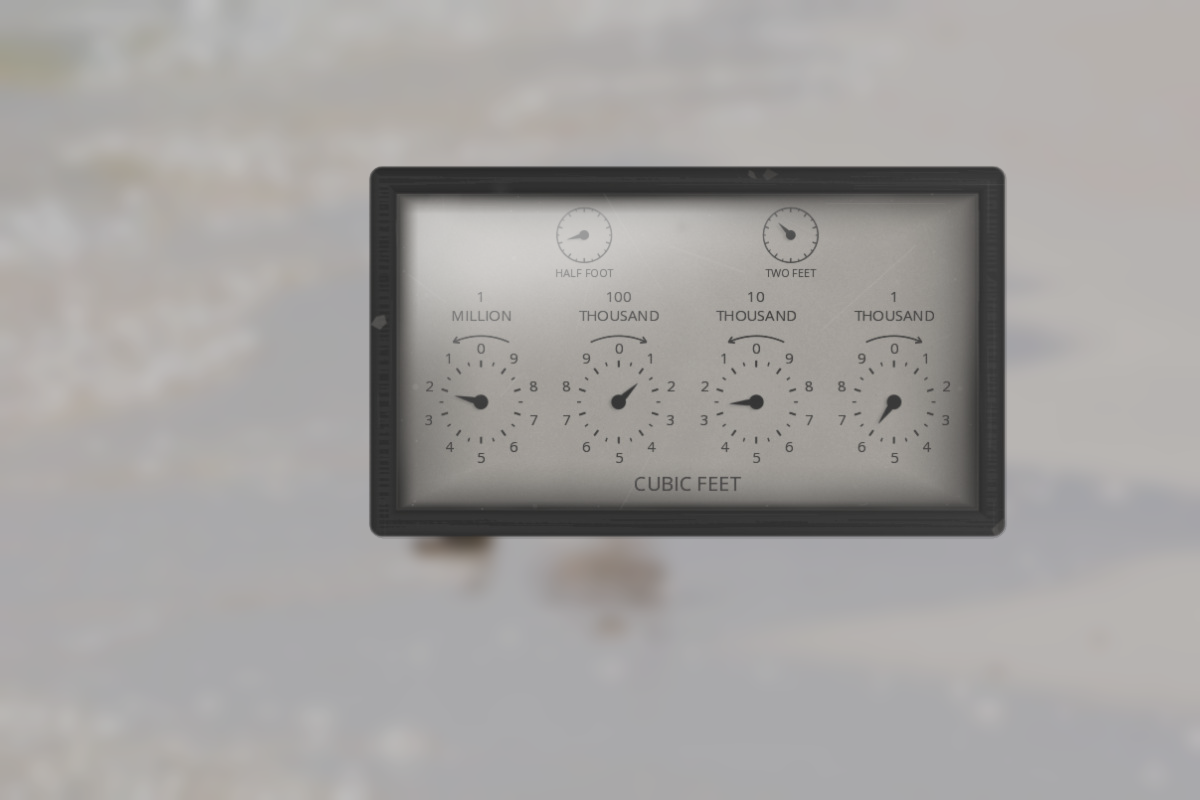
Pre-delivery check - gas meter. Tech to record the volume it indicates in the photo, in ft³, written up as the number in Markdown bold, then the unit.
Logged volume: **212600** ft³
